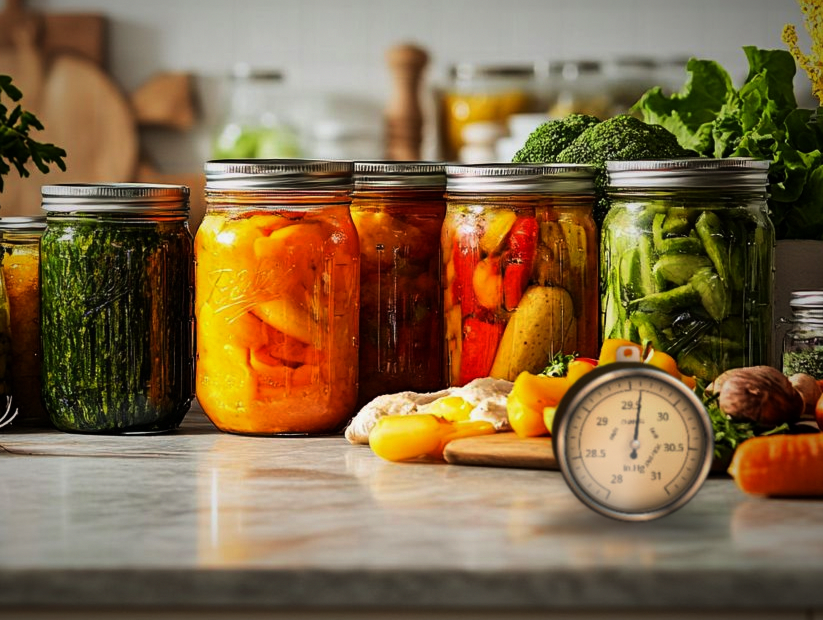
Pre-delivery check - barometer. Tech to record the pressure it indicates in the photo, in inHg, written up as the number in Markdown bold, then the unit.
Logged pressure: **29.6** inHg
